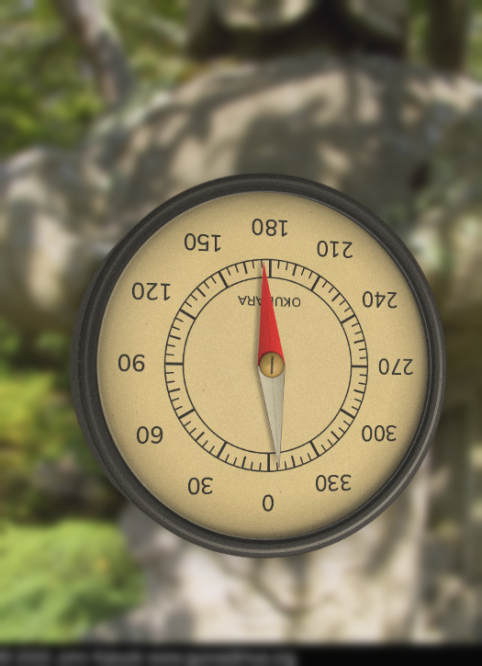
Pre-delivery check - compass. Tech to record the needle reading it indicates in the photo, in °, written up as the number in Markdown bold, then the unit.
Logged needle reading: **175** °
